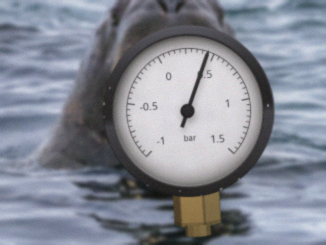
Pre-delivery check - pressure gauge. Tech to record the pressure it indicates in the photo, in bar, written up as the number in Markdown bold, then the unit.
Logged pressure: **0.45** bar
